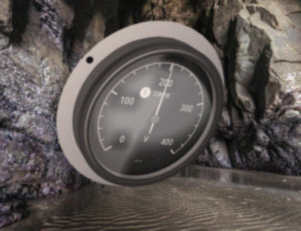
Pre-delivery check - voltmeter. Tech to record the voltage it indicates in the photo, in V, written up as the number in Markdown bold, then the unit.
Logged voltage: **200** V
